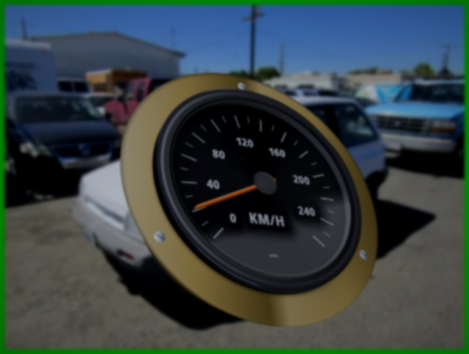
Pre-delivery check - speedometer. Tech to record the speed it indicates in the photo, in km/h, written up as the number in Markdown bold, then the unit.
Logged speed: **20** km/h
